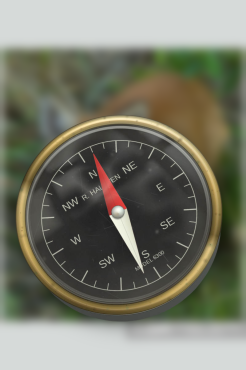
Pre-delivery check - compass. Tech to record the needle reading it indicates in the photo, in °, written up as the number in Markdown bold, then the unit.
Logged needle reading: **10** °
